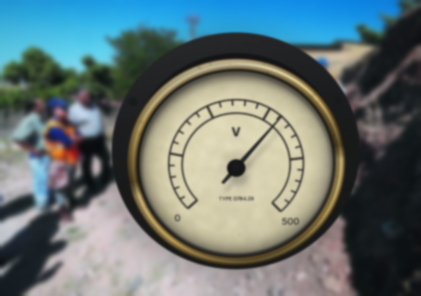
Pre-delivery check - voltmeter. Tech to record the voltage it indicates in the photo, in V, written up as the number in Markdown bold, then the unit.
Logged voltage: **320** V
